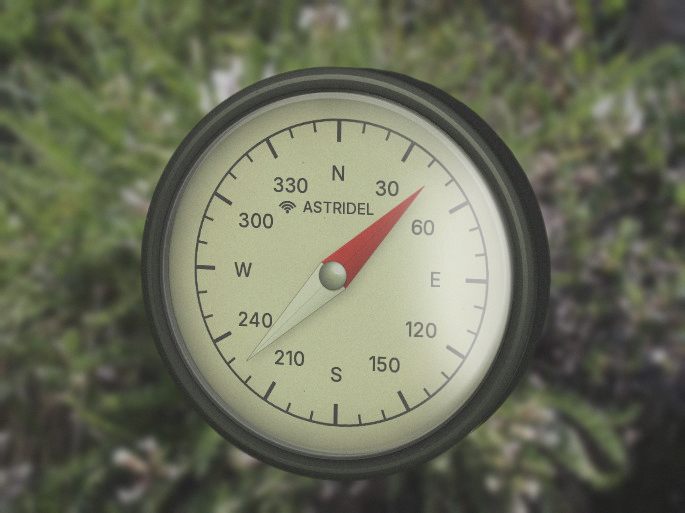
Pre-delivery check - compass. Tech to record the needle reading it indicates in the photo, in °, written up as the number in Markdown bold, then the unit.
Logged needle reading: **45** °
